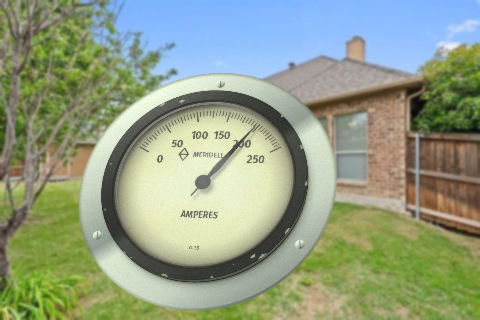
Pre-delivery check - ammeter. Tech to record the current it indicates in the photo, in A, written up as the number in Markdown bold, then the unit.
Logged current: **200** A
